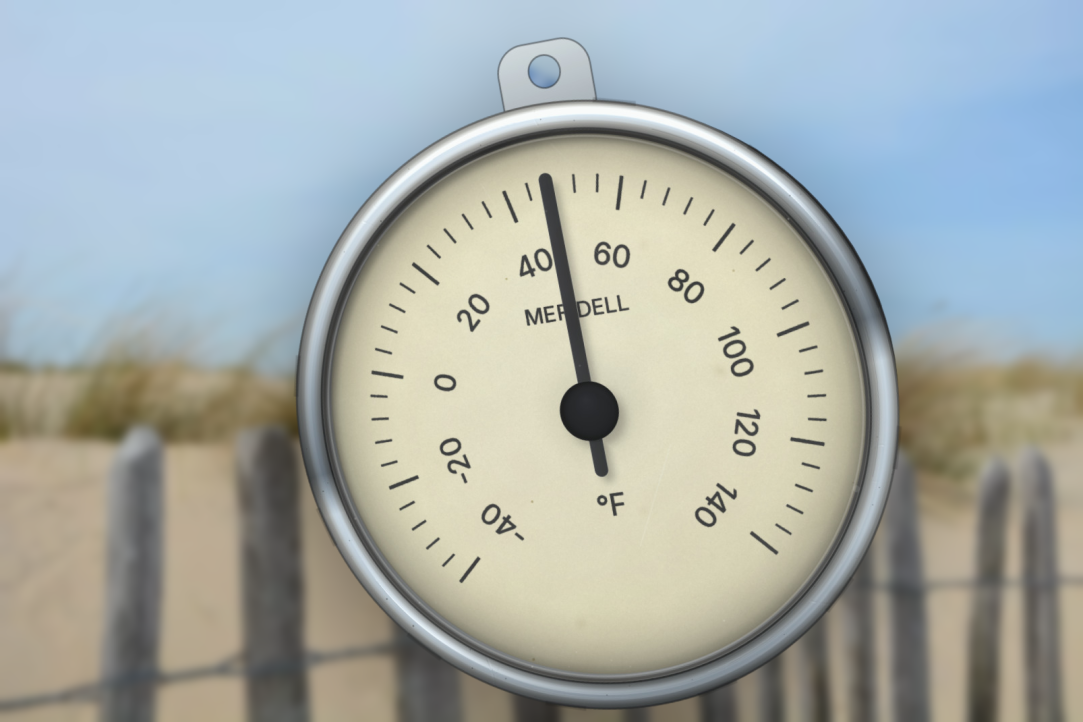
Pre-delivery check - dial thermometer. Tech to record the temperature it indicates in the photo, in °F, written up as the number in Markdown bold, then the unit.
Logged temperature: **48** °F
